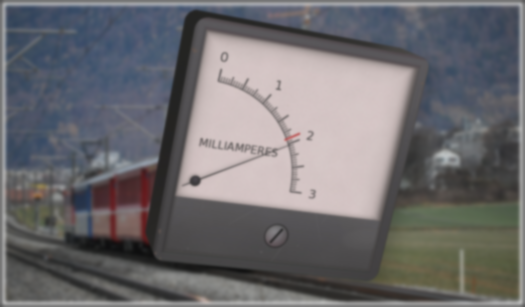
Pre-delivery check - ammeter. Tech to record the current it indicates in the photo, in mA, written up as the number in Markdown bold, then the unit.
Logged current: **2** mA
